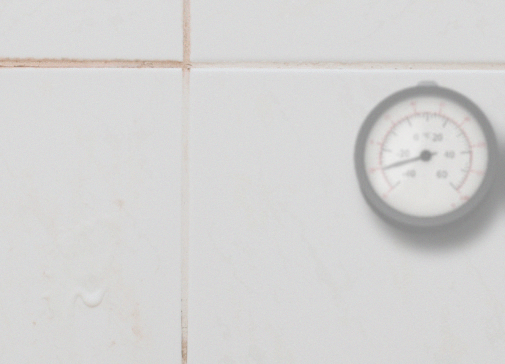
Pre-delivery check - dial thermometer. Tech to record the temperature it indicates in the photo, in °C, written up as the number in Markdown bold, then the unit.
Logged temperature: **-30** °C
